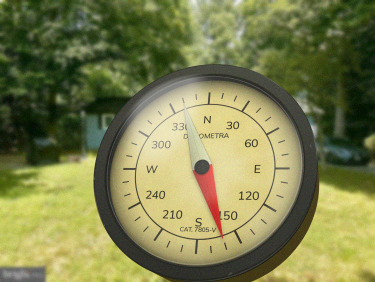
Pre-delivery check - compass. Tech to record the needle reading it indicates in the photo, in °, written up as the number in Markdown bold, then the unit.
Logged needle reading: **160** °
